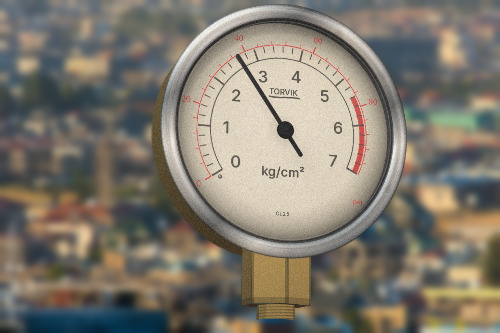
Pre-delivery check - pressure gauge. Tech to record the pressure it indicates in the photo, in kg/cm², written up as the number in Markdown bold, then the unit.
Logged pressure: **2.6** kg/cm²
